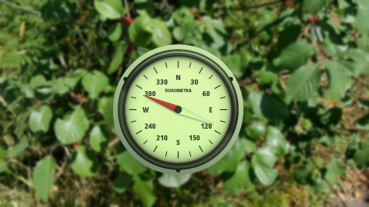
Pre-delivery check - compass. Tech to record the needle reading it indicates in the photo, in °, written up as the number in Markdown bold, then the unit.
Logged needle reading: **292.5** °
